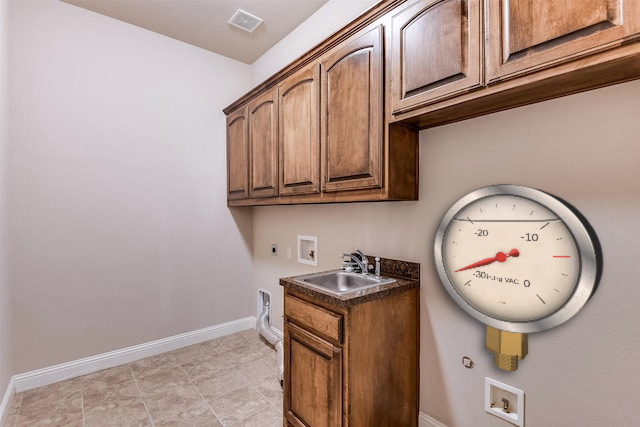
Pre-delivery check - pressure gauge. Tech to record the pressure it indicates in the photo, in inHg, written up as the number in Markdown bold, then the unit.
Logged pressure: **-28** inHg
